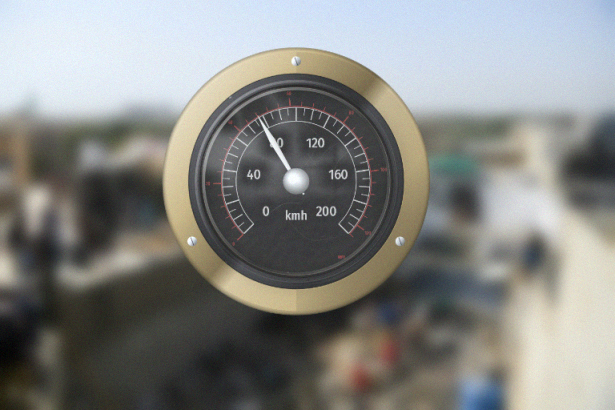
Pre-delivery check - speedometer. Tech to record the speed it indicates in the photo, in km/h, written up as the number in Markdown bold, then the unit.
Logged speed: **77.5** km/h
